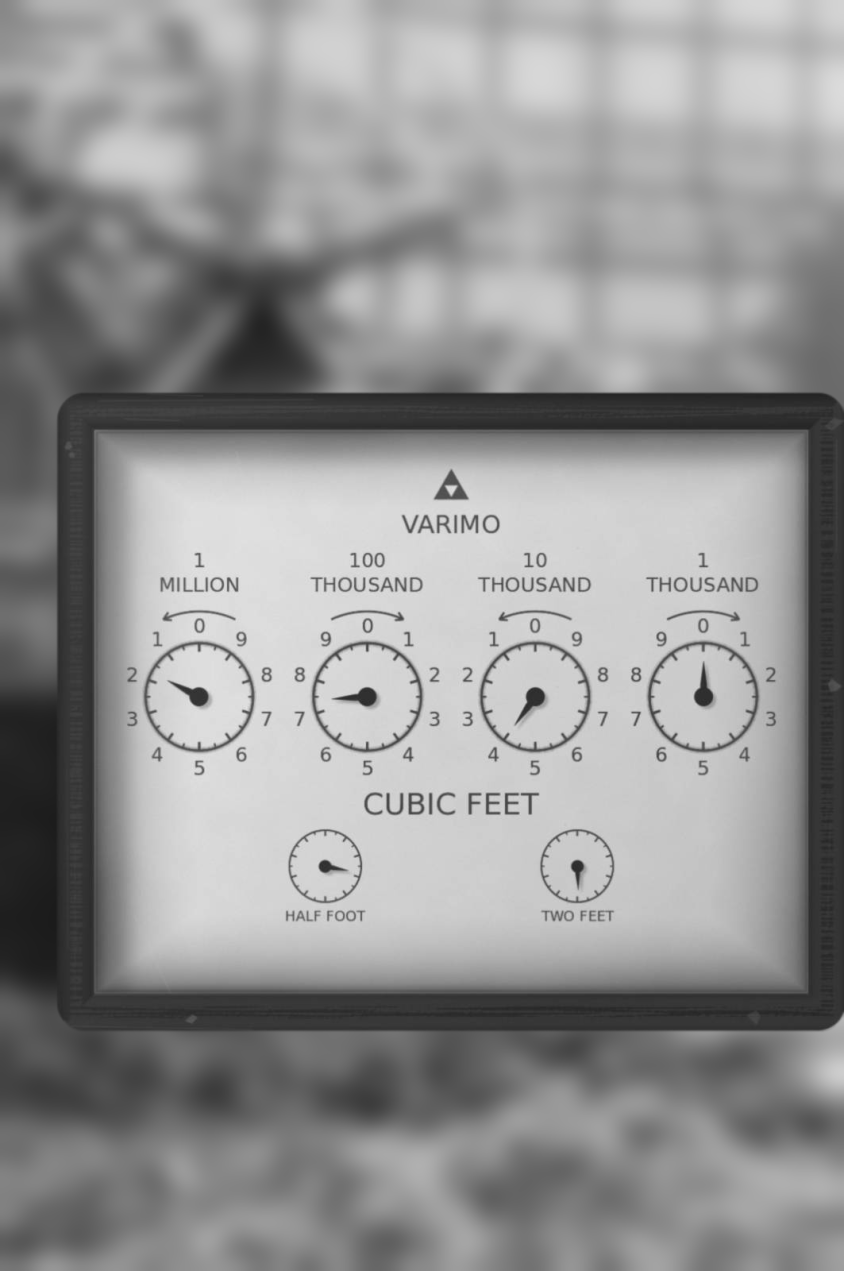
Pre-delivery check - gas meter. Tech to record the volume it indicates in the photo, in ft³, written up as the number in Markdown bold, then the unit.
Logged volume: **174000** ft³
